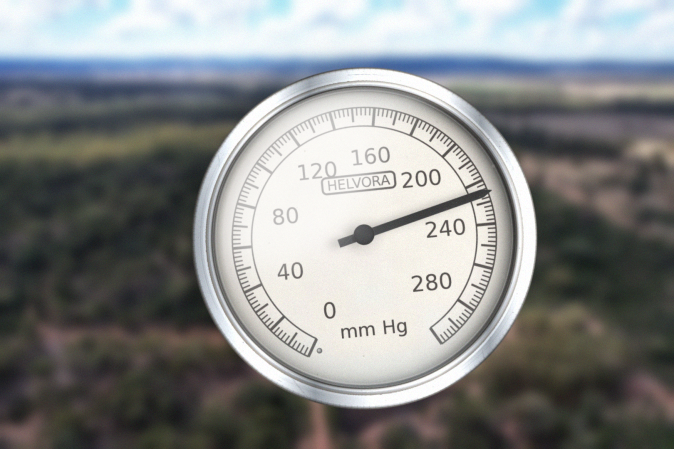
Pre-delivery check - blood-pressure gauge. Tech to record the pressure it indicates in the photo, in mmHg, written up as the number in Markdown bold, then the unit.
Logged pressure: **226** mmHg
